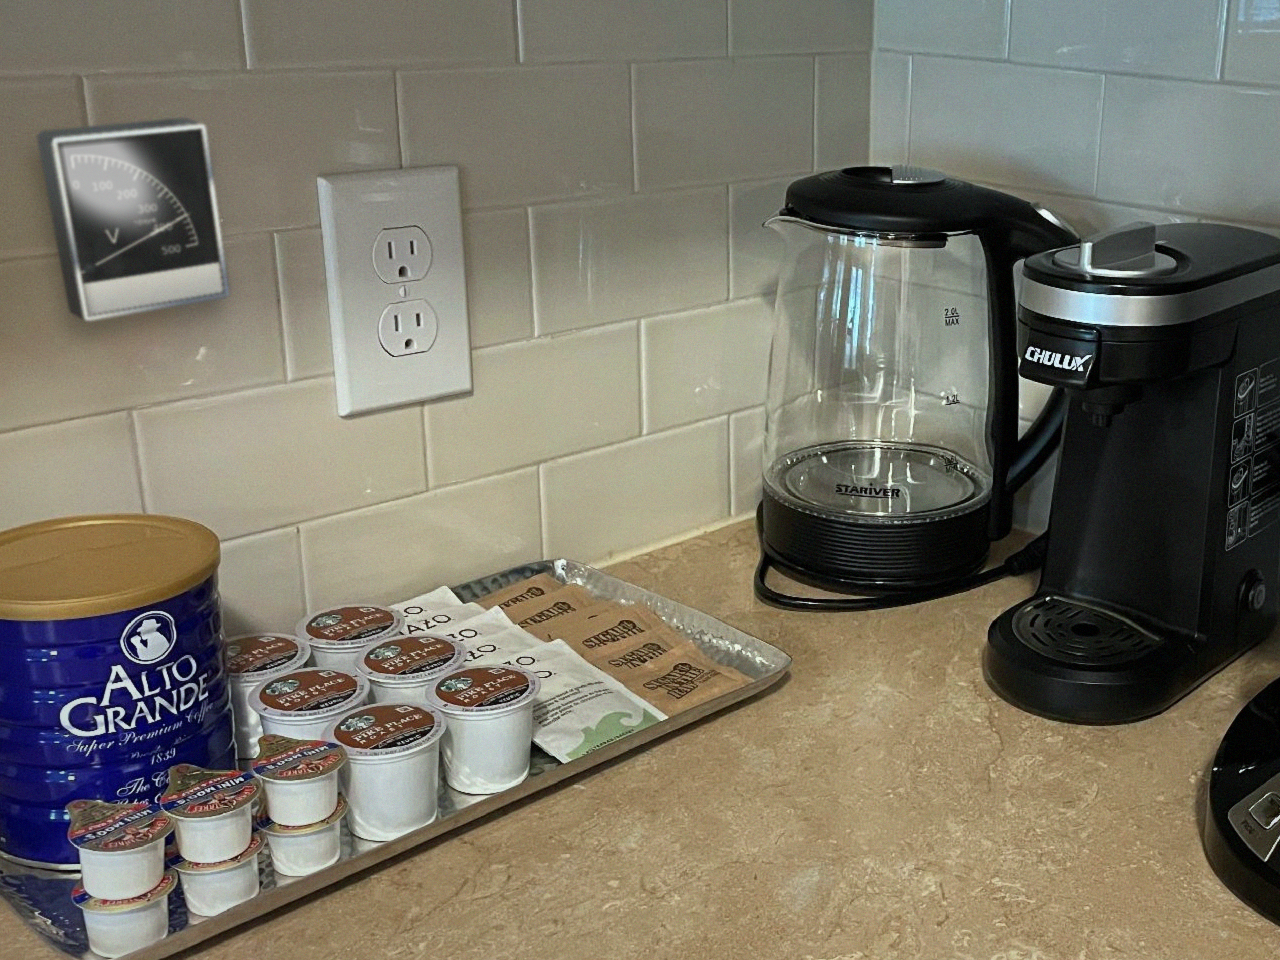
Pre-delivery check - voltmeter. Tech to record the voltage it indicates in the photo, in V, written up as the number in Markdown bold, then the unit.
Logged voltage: **400** V
